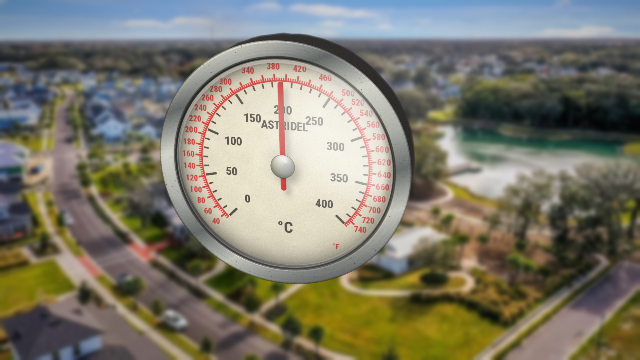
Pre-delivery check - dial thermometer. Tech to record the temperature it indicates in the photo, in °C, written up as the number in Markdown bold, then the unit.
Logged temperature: **200** °C
